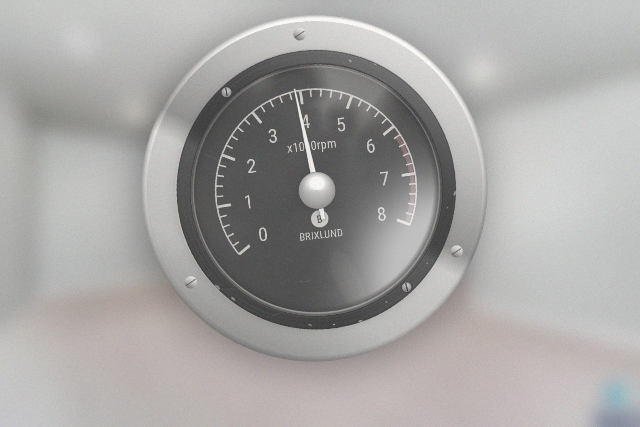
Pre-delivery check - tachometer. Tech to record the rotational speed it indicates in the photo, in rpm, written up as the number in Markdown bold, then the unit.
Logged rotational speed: **3900** rpm
